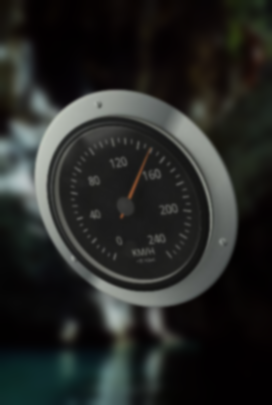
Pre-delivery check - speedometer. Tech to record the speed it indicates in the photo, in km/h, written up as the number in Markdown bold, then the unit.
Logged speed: **150** km/h
